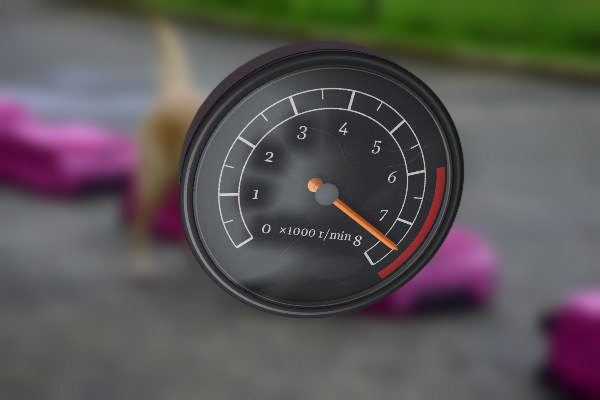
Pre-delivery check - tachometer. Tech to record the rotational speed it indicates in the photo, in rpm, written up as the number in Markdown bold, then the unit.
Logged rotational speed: **7500** rpm
